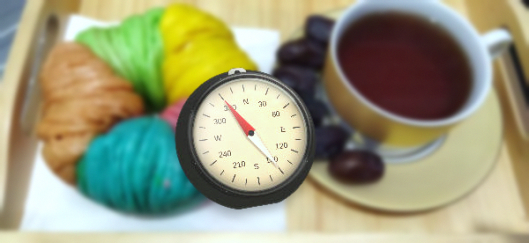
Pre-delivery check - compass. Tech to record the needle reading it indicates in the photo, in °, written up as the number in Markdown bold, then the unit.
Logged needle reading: **330** °
